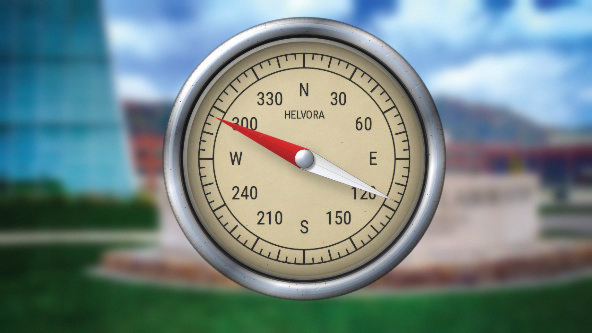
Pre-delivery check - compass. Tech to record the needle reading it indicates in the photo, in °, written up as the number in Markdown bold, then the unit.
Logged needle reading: **295** °
